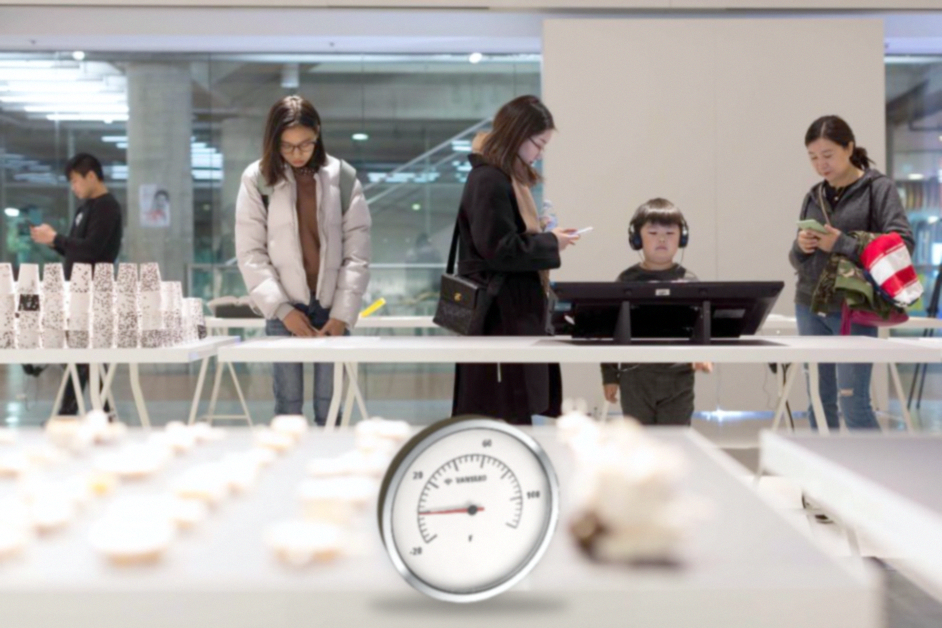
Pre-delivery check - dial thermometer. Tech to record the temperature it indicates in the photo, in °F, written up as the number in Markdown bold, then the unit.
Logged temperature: **0** °F
